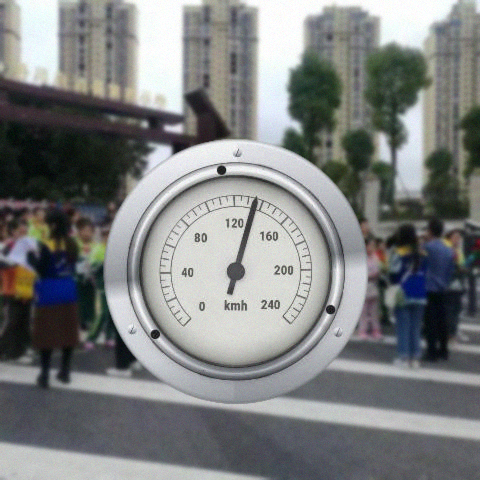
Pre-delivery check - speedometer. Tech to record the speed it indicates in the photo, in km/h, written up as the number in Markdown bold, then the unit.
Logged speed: **135** km/h
